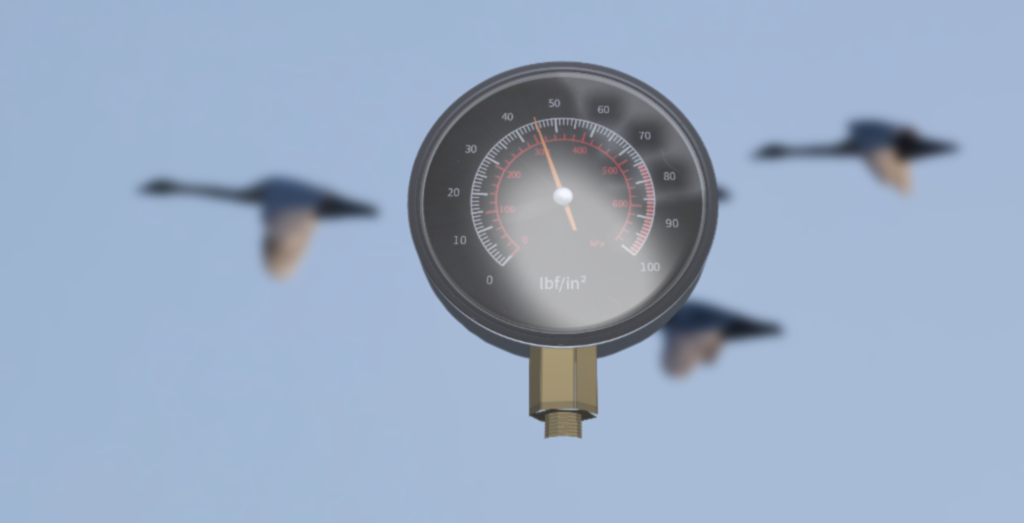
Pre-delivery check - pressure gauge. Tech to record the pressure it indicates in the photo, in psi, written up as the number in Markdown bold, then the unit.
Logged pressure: **45** psi
